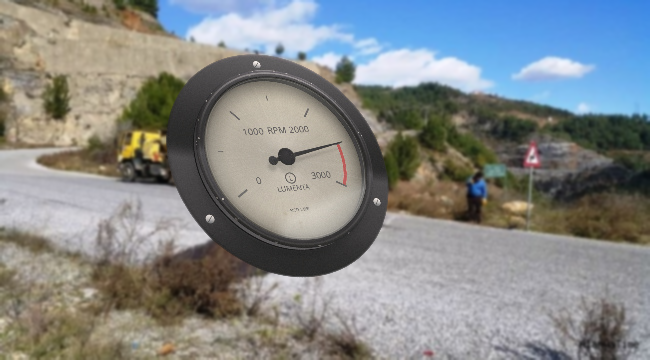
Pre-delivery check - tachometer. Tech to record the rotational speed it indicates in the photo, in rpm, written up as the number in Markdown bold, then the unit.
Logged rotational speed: **2500** rpm
